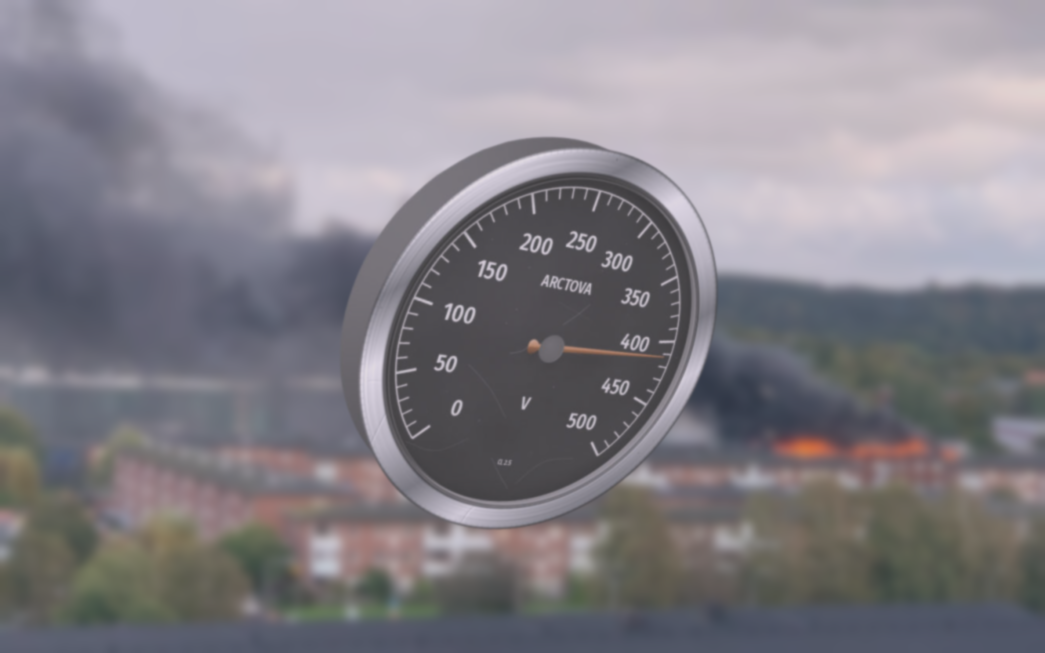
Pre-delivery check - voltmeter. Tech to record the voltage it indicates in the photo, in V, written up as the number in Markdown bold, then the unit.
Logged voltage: **410** V
